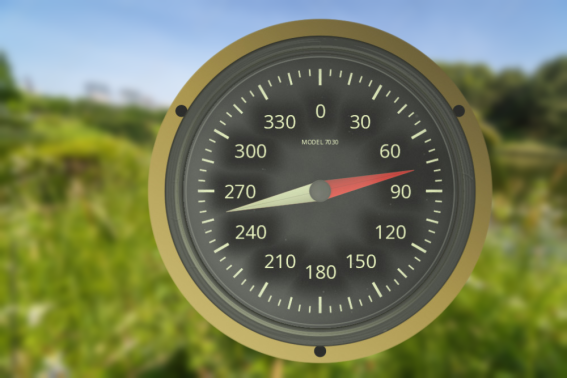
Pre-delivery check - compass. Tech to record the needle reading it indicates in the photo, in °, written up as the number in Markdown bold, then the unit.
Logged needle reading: **77.5** °
